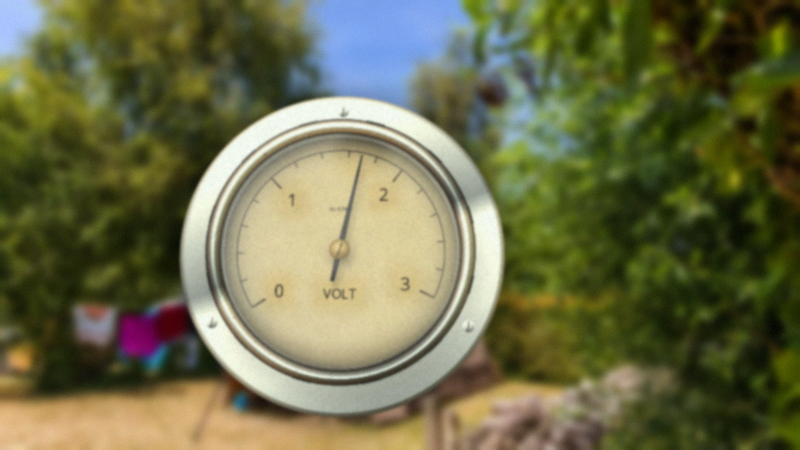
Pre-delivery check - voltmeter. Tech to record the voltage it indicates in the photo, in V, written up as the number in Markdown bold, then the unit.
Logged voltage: **1.7** V
